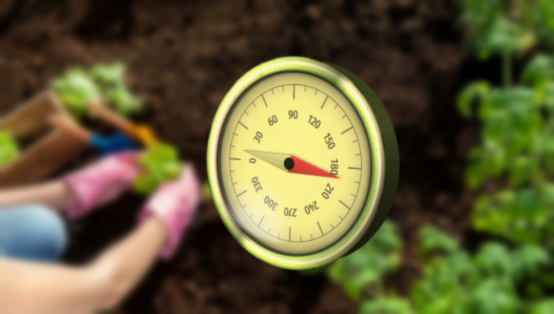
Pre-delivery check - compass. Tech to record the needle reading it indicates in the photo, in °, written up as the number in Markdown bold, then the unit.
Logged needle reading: **190** °
